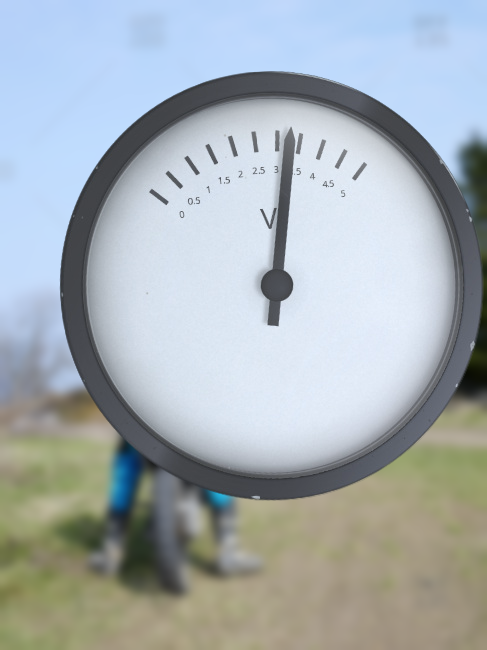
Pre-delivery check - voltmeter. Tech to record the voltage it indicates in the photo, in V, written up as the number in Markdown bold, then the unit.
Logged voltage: **3.25** V
